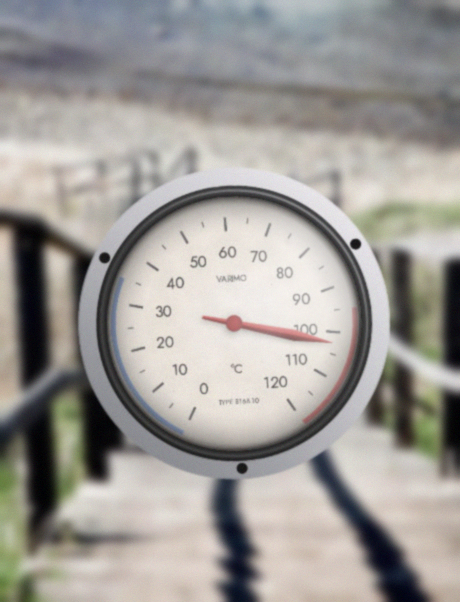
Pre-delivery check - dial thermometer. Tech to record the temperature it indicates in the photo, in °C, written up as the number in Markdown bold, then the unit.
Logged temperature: **102.5** °C
